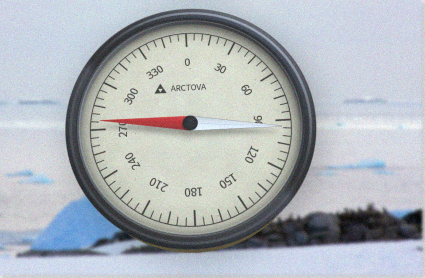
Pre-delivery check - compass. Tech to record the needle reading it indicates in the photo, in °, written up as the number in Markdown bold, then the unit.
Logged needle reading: **275** °
